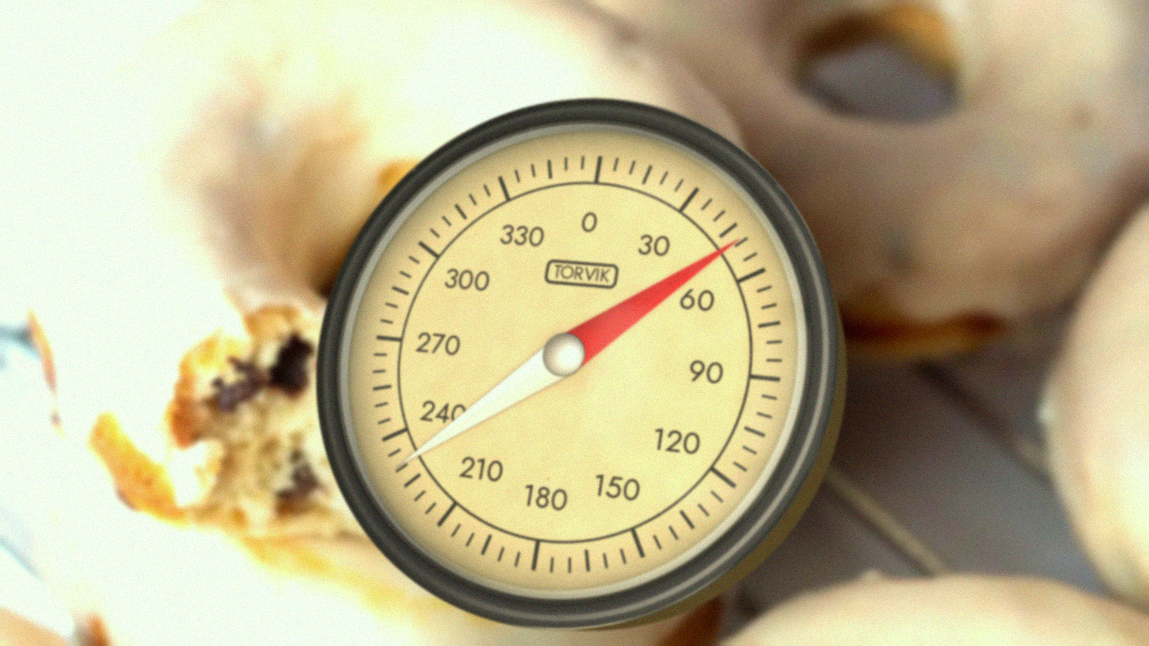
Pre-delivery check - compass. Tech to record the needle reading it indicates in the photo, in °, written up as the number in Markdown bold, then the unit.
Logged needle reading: **50** °
